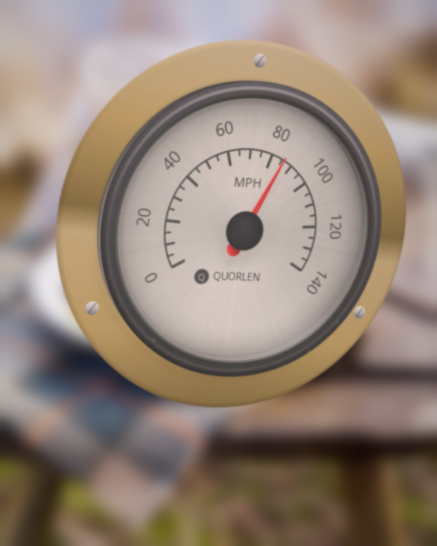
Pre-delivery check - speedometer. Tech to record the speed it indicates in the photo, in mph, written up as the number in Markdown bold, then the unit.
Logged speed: **85** mph
